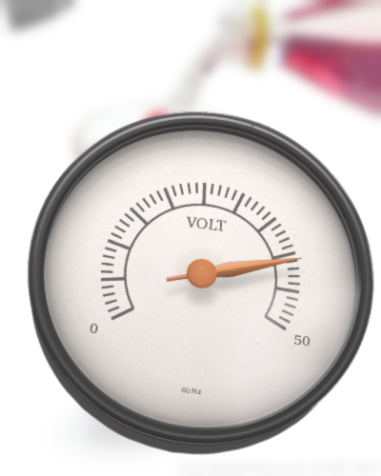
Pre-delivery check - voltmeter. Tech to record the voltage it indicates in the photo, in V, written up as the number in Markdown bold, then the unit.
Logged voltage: **41** V
